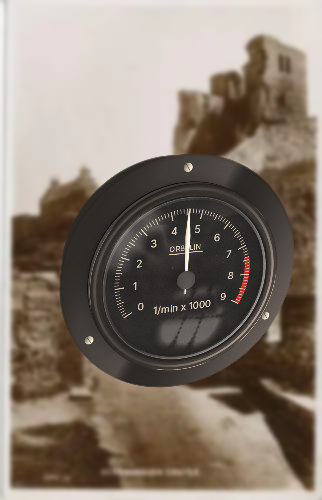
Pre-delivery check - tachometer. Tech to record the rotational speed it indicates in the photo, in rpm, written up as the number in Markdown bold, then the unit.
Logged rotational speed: **4500** rpm
